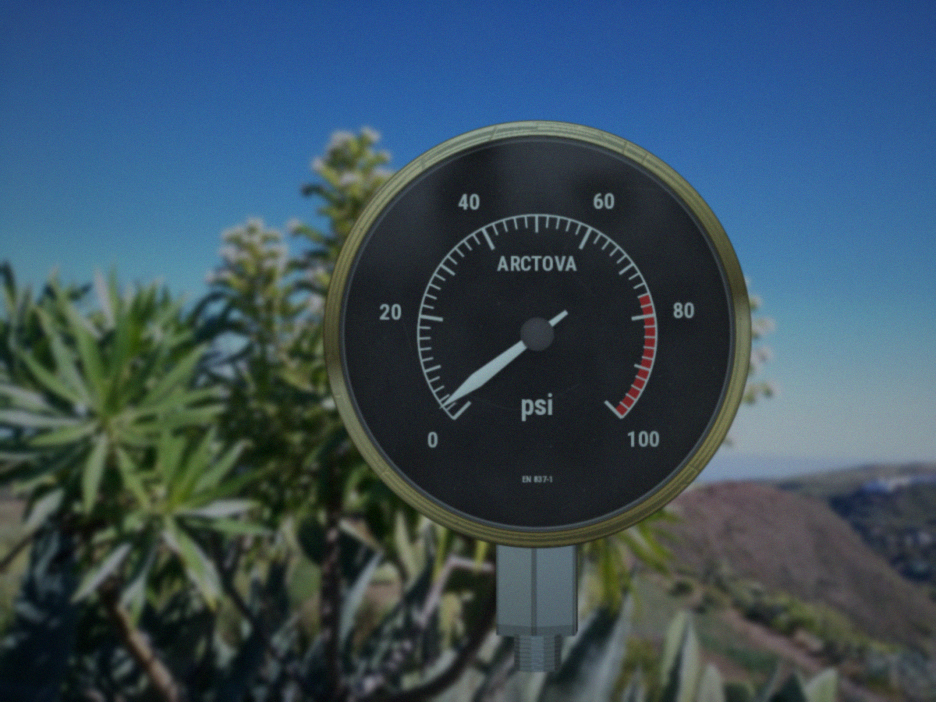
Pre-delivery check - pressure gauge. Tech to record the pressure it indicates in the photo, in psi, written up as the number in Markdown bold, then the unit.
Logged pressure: **3** psi
